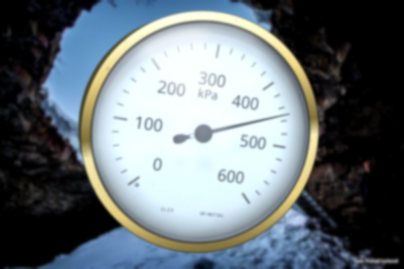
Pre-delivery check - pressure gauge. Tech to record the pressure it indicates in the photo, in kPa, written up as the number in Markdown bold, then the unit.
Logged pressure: **450** kPa
